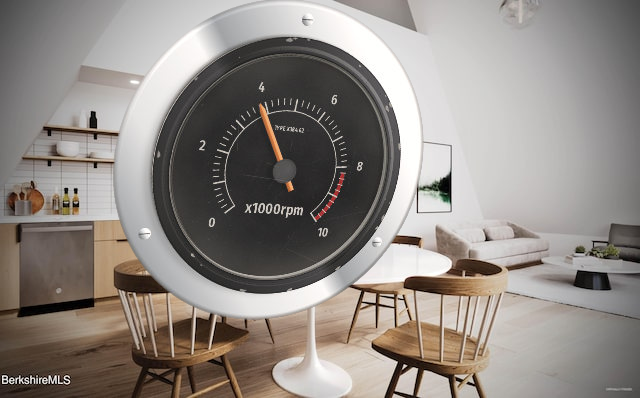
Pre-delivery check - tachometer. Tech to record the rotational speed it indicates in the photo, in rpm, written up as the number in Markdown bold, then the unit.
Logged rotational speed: **3800** rpm
